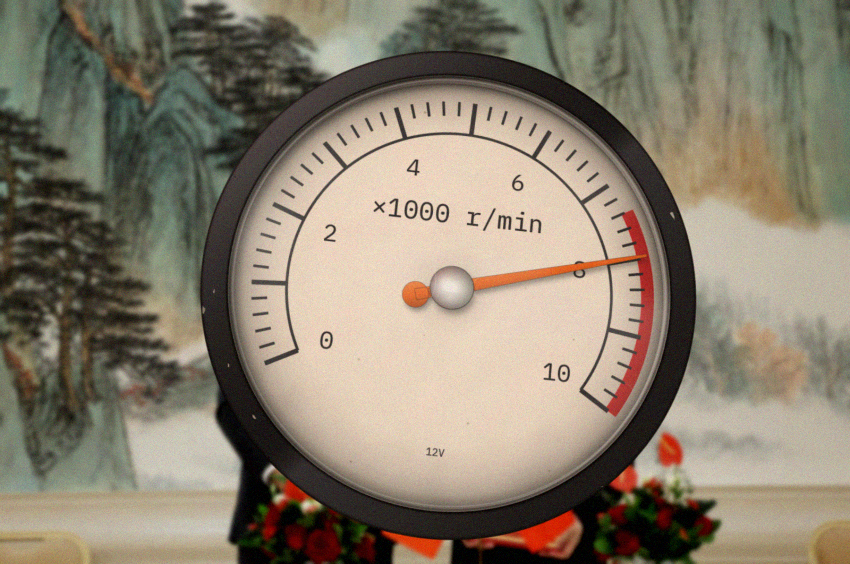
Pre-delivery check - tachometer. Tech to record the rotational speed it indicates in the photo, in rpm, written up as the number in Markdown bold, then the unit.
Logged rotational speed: **8000** rpm
